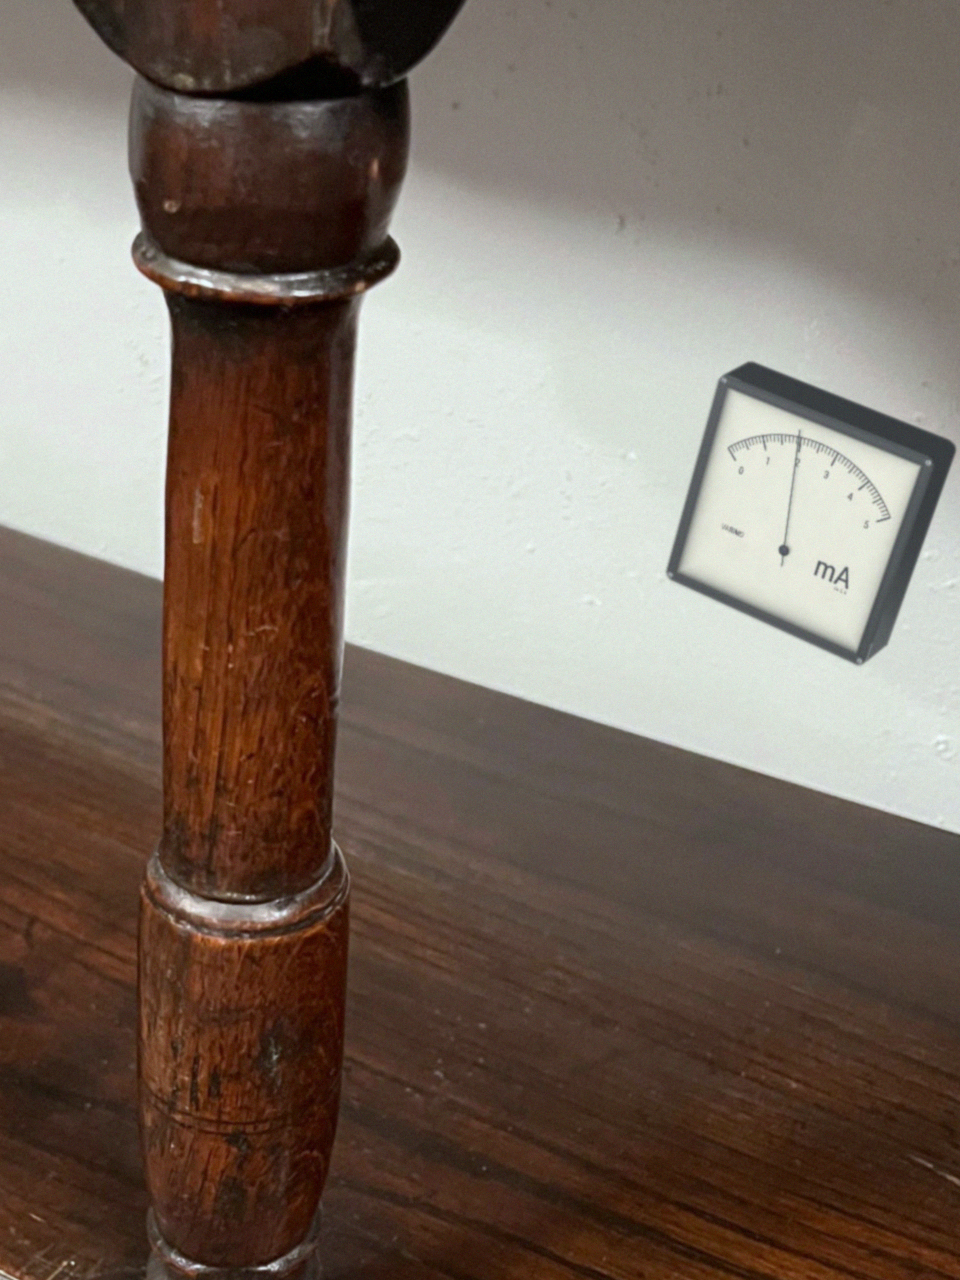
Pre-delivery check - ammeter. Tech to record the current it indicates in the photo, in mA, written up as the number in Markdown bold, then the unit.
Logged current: **2** mA
